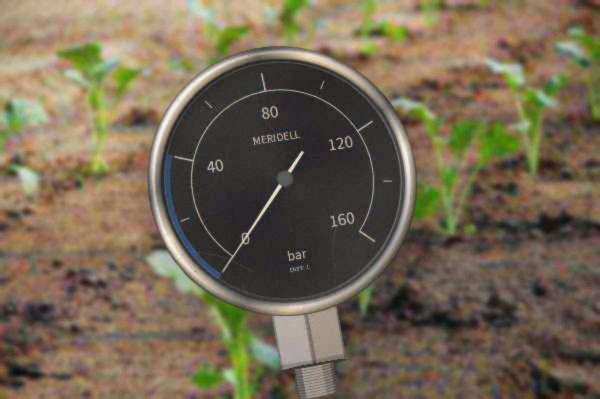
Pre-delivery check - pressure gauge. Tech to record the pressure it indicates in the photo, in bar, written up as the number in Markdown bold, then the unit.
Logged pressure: **0** bar
